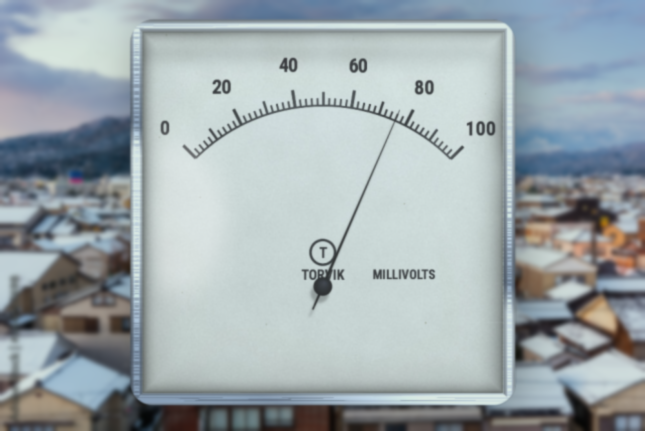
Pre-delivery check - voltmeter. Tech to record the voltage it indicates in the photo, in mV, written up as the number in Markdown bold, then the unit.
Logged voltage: **76** mV
